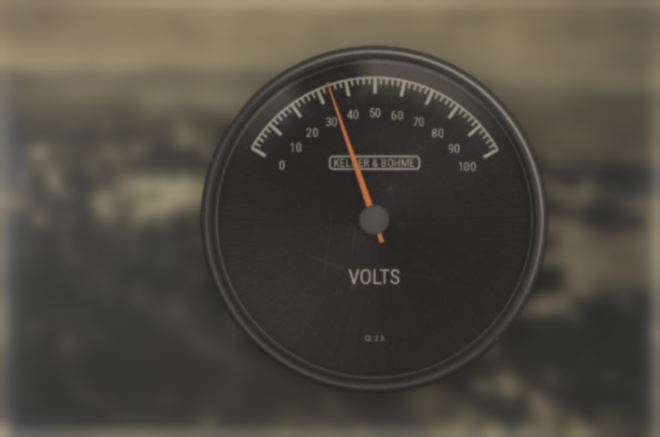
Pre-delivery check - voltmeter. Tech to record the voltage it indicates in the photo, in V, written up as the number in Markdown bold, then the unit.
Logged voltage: **34** V
